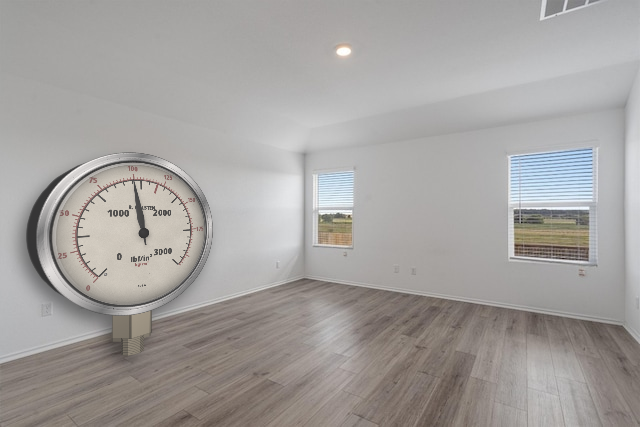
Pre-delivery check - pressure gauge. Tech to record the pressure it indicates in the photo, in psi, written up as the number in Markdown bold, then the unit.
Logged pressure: **1400** psi
